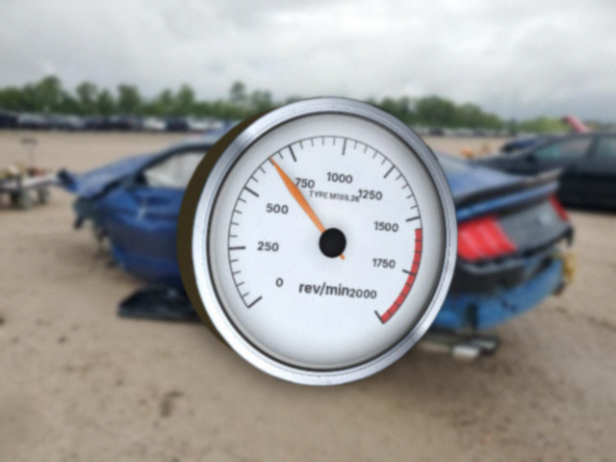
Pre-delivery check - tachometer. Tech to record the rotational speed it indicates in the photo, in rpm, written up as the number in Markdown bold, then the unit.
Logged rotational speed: **650** rpm
